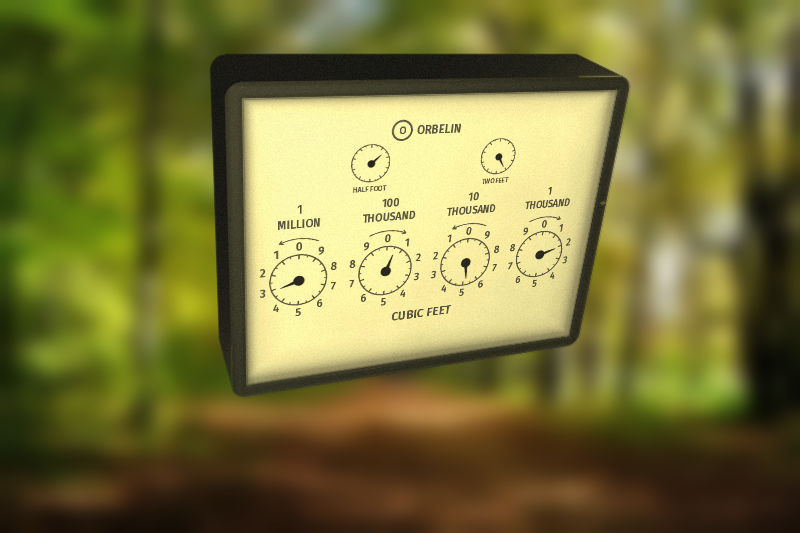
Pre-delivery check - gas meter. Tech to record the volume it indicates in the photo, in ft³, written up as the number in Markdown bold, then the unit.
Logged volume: **305200** ft³
